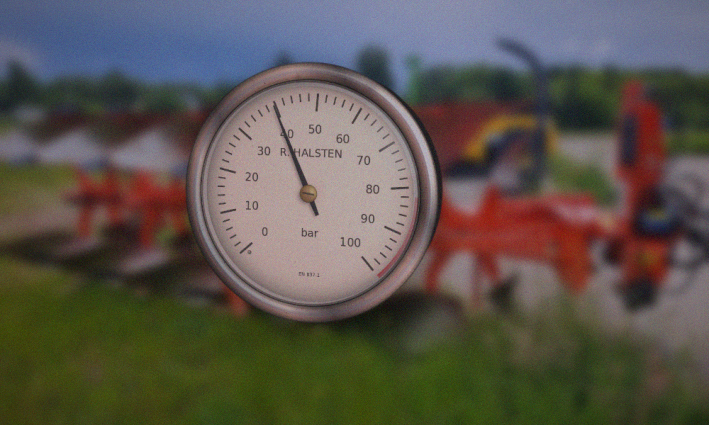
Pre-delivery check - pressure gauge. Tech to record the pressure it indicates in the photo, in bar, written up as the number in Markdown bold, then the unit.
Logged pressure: **40** bar
